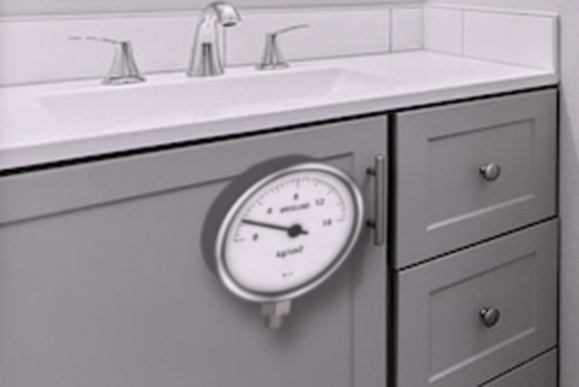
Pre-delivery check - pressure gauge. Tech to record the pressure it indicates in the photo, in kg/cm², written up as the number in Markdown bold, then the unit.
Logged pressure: **2** kg/cm²
